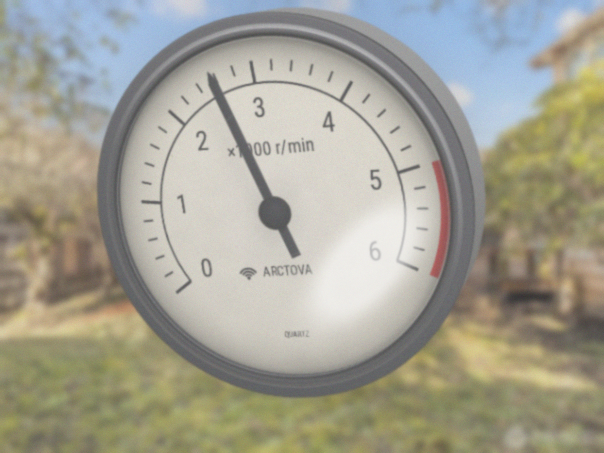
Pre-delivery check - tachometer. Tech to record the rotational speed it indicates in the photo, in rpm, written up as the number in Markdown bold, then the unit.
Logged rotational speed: **2600** rpm
